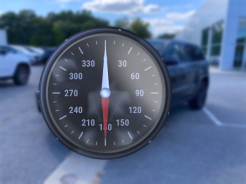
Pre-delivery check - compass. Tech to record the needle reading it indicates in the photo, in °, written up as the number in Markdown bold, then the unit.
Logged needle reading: **180** °
